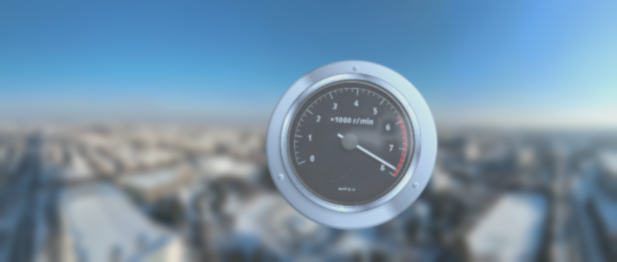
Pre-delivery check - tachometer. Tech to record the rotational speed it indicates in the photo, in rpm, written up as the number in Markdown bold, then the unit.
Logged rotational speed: **7800** rpm
